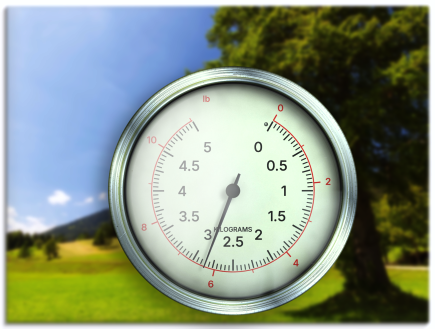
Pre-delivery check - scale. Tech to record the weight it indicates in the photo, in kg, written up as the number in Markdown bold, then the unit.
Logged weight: **2.85** kg
